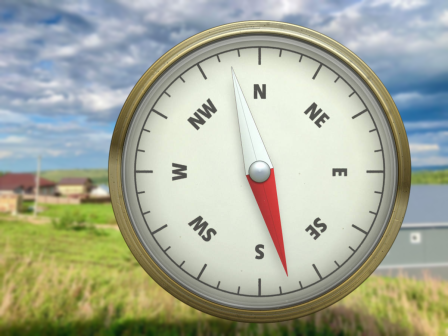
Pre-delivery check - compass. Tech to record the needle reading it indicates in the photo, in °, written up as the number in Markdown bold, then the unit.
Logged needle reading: **165** °
